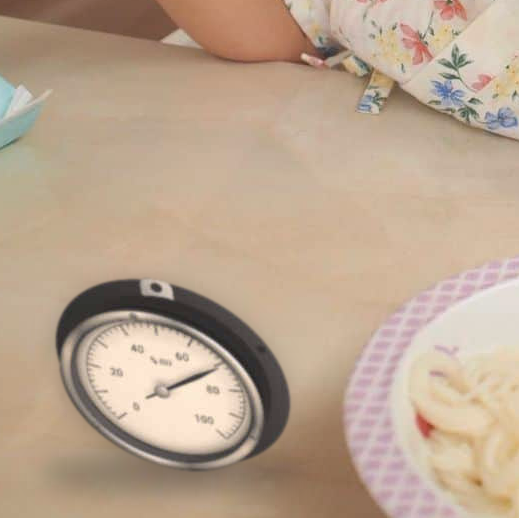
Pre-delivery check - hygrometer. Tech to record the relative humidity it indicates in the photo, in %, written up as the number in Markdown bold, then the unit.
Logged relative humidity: **70** %
